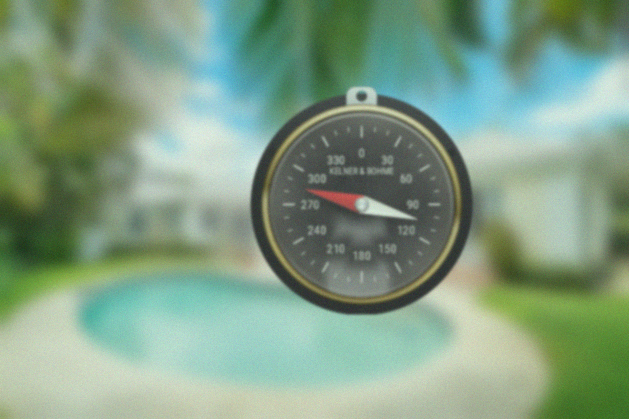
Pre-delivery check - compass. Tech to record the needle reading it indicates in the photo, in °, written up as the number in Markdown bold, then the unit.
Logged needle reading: **285** °
